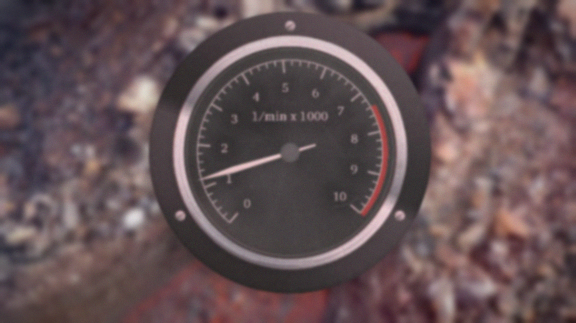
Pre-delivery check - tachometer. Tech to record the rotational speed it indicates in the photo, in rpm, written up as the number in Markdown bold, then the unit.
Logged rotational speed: **1200** rpm
